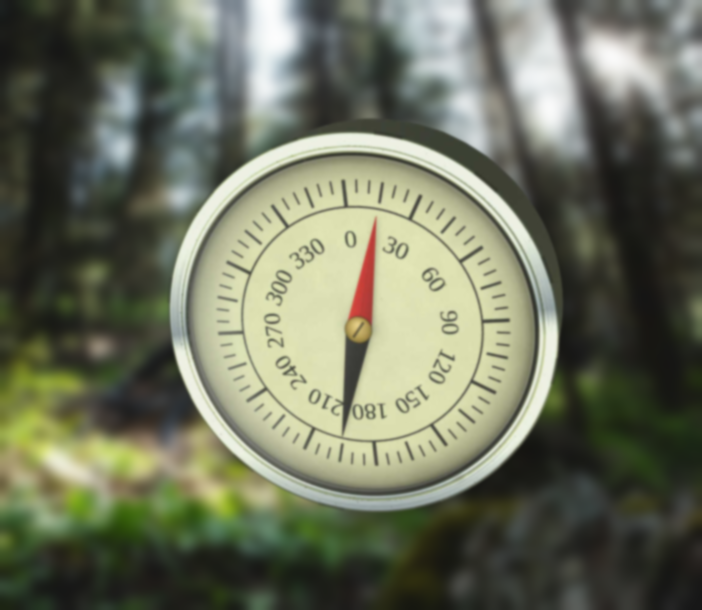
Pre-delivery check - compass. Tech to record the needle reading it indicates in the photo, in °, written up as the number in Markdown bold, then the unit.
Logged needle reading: **15** °
